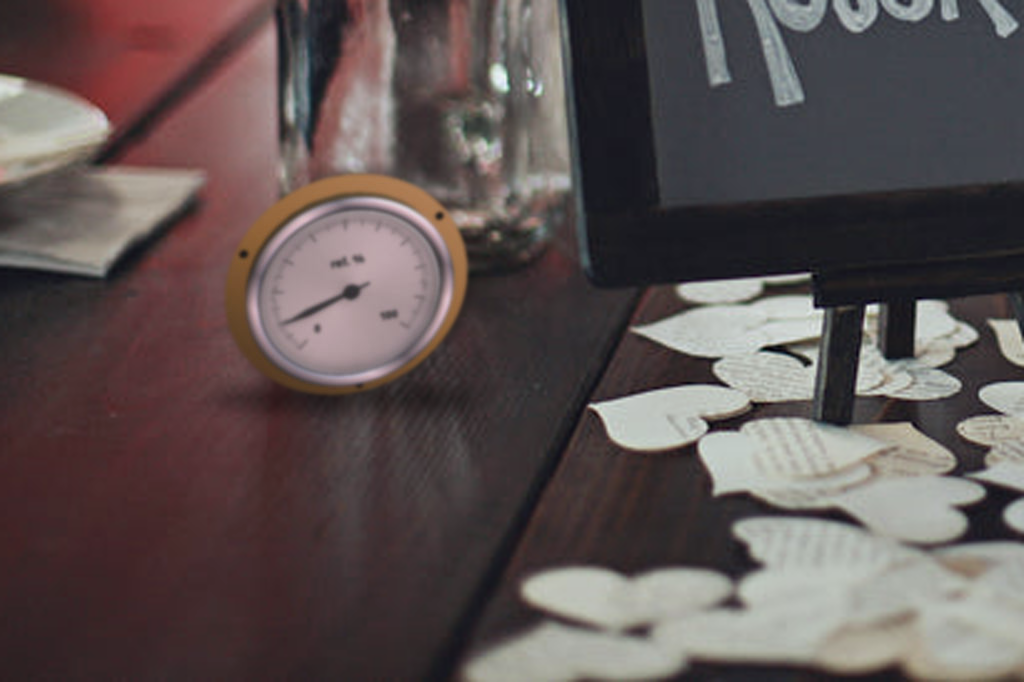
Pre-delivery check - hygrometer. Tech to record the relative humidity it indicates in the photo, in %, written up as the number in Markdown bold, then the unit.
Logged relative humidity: **10** %
